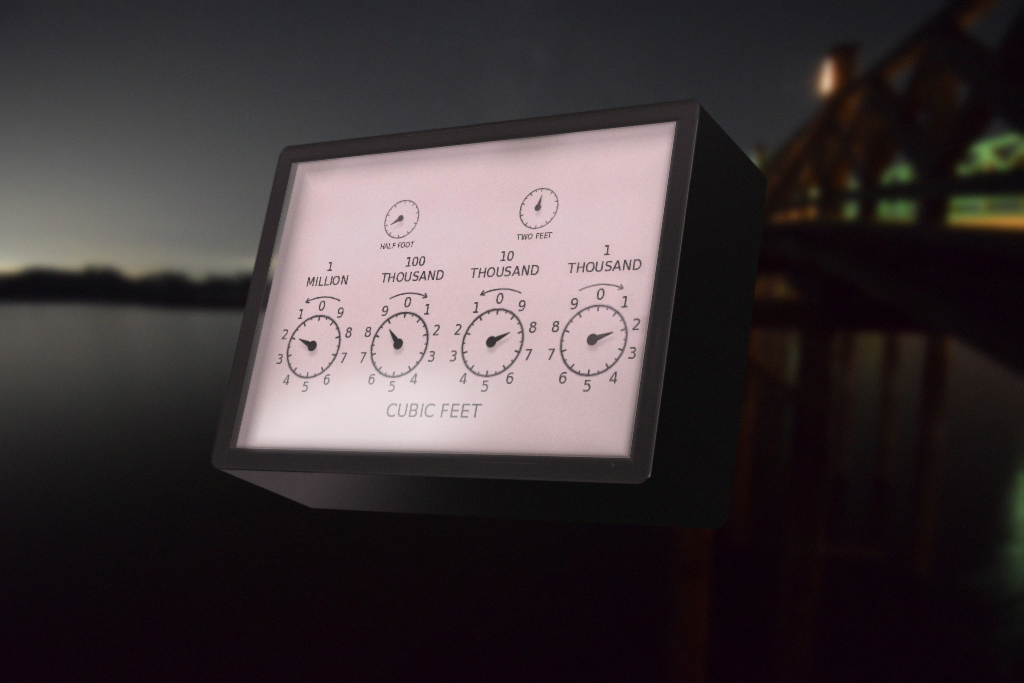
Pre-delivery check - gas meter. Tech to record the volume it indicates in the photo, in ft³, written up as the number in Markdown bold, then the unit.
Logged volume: **188200** ft³
